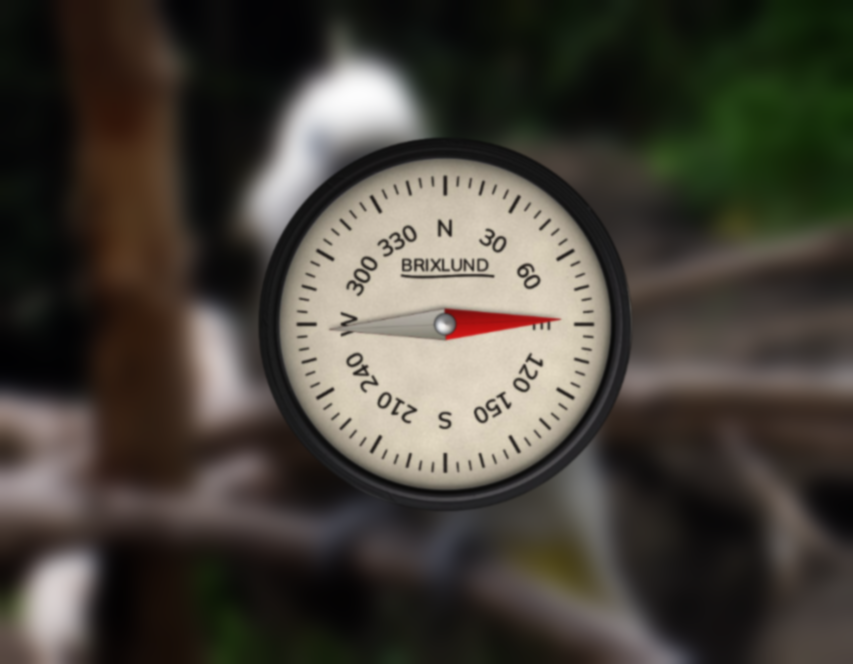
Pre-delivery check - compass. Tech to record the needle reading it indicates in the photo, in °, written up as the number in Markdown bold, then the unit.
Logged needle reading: **87.5** °
